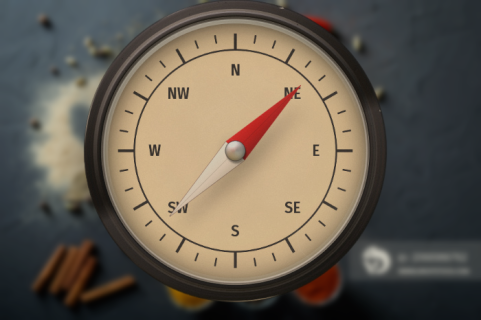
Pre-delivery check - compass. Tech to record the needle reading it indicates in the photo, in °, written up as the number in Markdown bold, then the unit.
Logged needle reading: **45** °
